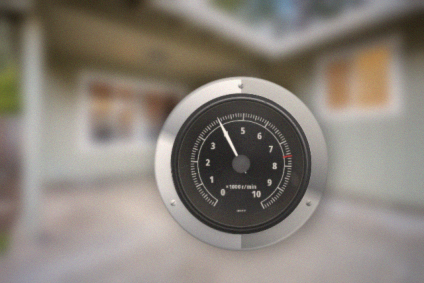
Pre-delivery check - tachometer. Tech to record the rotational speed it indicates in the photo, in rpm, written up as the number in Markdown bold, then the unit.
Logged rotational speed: **4000** rpm
